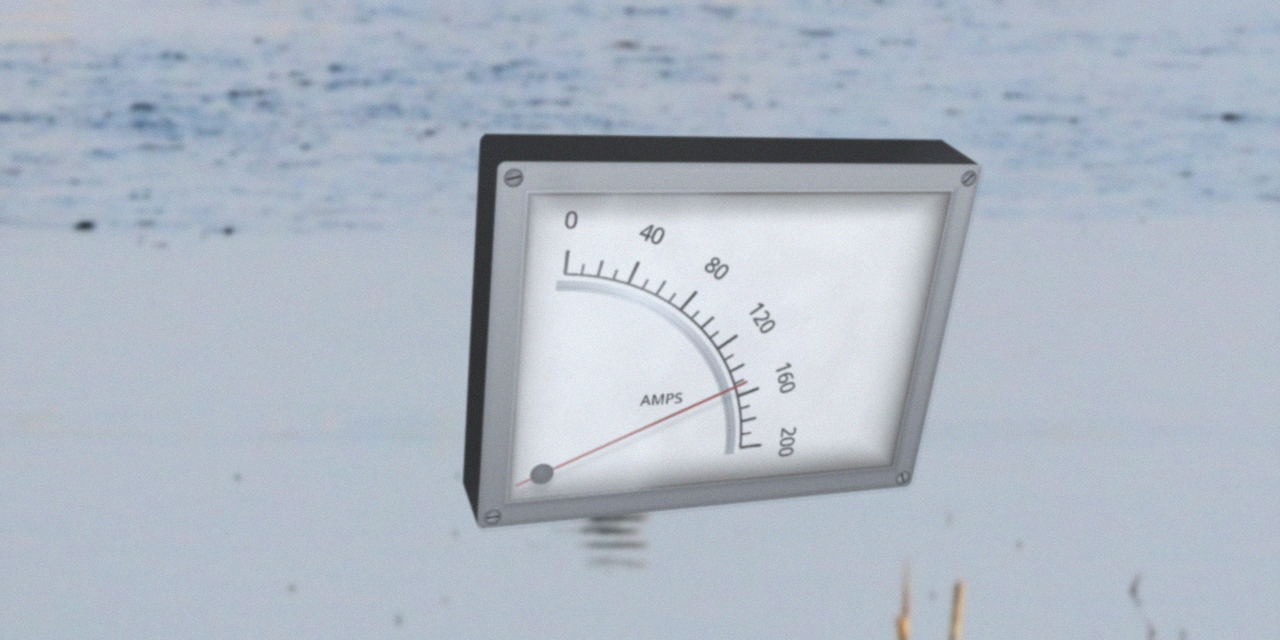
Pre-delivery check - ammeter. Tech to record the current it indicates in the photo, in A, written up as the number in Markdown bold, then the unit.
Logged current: **150** A
